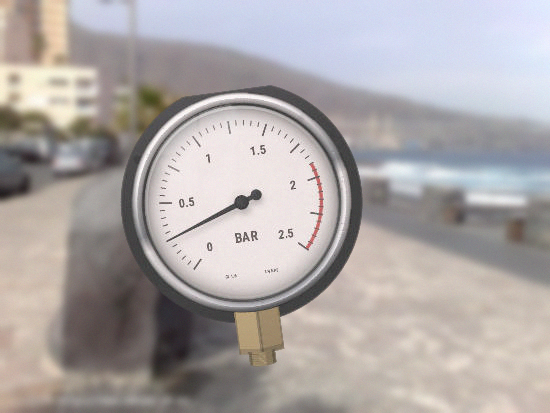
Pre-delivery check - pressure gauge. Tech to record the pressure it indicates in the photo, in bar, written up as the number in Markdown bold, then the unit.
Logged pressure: **0.25** bar
